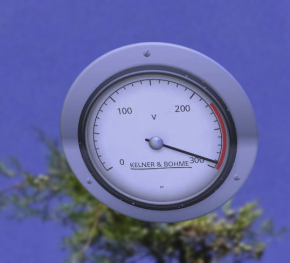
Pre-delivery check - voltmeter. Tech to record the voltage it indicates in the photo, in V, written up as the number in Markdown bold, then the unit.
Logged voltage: **290** V
